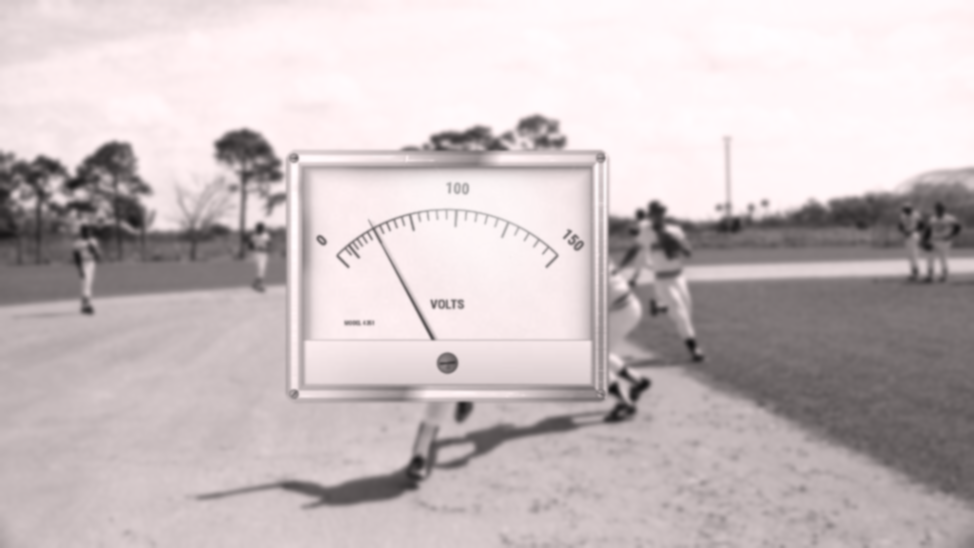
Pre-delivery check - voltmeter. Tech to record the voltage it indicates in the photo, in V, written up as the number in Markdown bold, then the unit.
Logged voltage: **50** V
